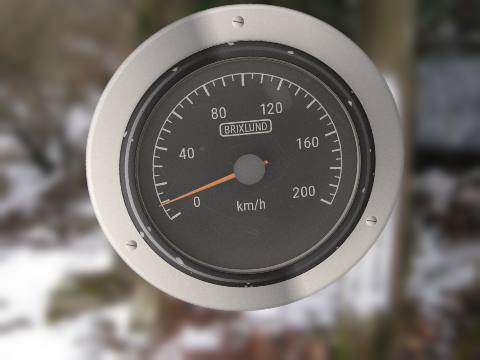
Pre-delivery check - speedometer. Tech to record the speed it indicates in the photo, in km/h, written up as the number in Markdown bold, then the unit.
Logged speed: **10** km/h
